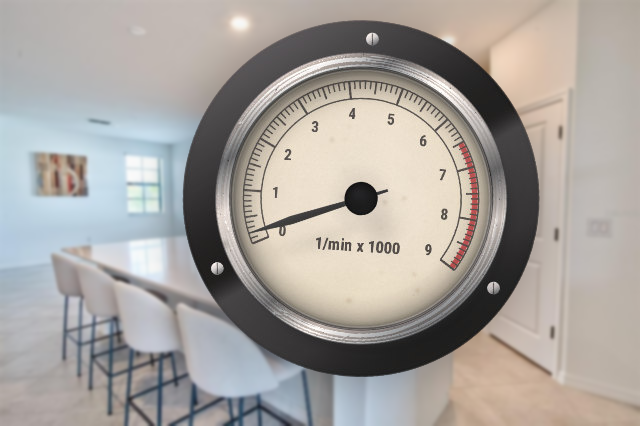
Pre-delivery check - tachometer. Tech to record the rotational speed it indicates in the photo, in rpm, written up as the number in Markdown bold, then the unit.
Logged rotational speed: **200** rpm
